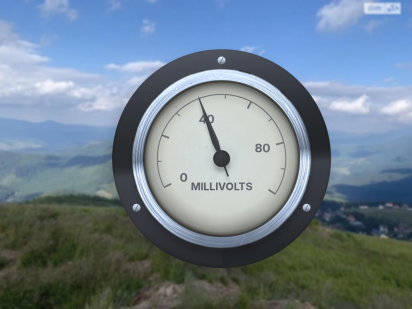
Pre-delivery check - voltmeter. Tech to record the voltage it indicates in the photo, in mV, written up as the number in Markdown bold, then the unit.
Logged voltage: **40** mV
